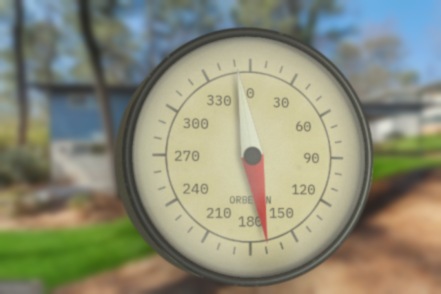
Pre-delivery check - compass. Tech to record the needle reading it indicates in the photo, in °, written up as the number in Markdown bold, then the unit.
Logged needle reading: **170** °
